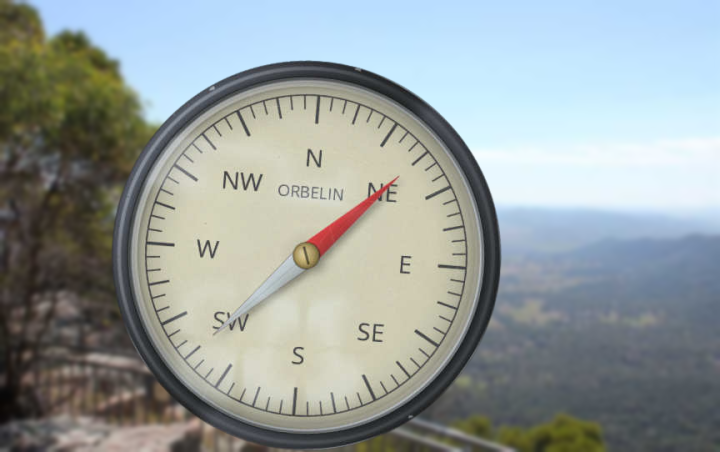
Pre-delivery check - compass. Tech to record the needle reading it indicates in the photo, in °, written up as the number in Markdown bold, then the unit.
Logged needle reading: **45** °
